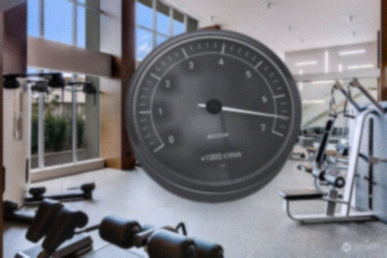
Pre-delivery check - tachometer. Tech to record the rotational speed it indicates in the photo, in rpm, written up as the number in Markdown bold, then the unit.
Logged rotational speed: **6600** rpm
